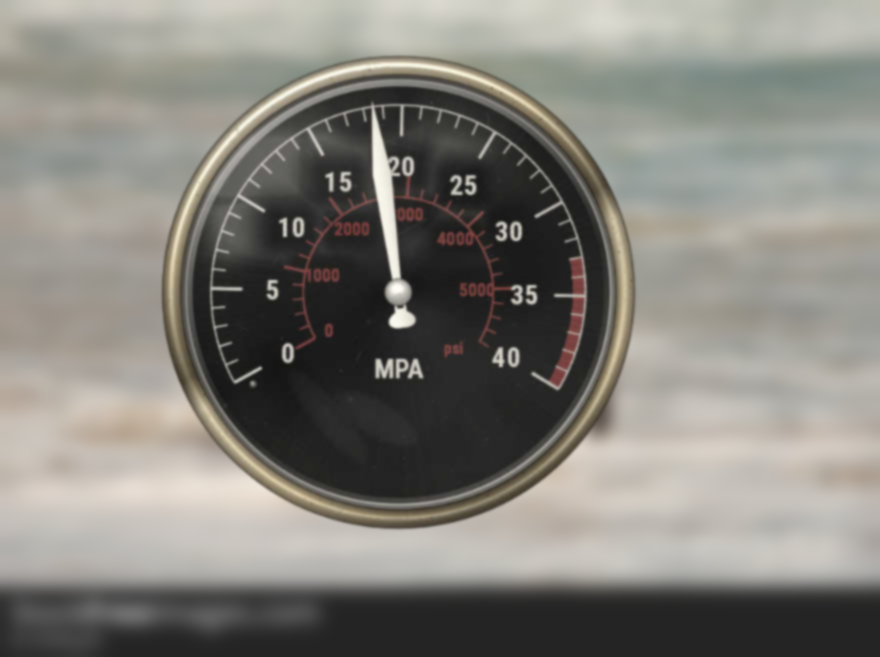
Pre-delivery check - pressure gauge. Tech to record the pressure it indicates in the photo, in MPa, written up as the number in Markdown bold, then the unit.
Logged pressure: **18.5** MPa
